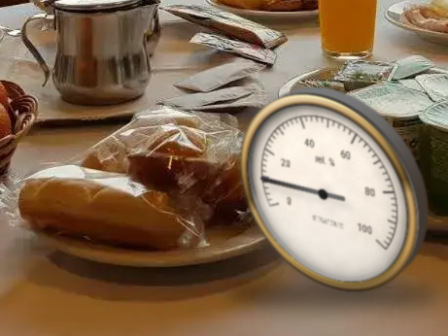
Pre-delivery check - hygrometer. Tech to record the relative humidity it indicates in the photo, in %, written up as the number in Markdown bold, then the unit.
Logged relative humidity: **10** %
